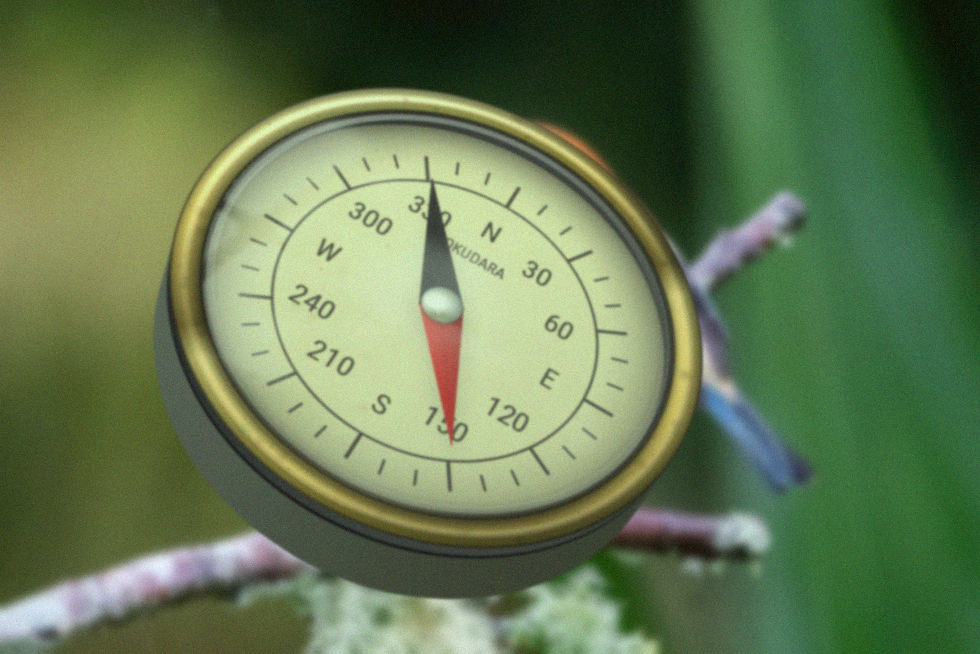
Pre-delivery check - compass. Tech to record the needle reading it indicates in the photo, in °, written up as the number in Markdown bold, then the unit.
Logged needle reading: **150** °
